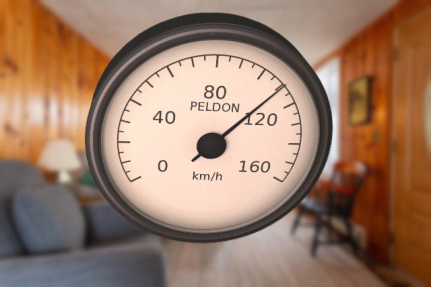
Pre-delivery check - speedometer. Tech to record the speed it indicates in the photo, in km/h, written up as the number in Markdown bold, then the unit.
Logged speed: **110** km/h
